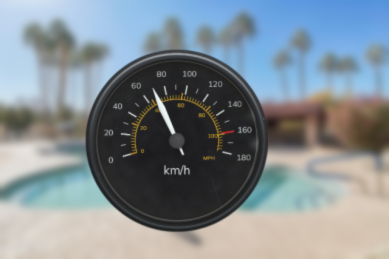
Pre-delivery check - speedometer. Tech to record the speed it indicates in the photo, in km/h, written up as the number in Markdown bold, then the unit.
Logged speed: **70** km/h
